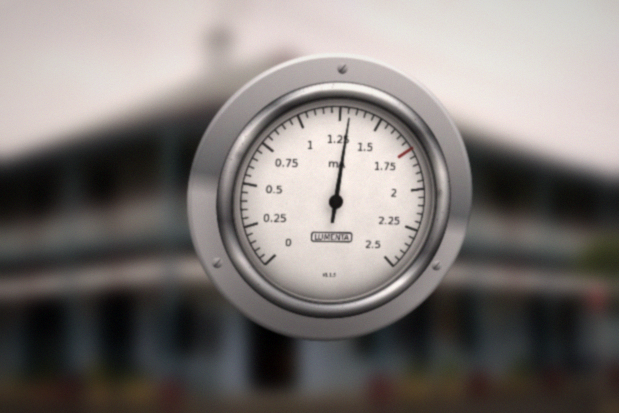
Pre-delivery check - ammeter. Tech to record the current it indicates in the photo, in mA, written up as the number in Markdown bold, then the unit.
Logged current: **1.3** mA
